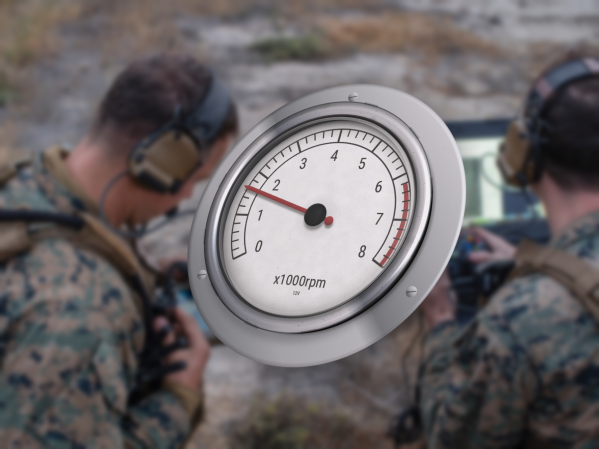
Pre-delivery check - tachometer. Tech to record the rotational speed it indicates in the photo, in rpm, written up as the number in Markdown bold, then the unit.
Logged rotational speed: **1600** rpm
